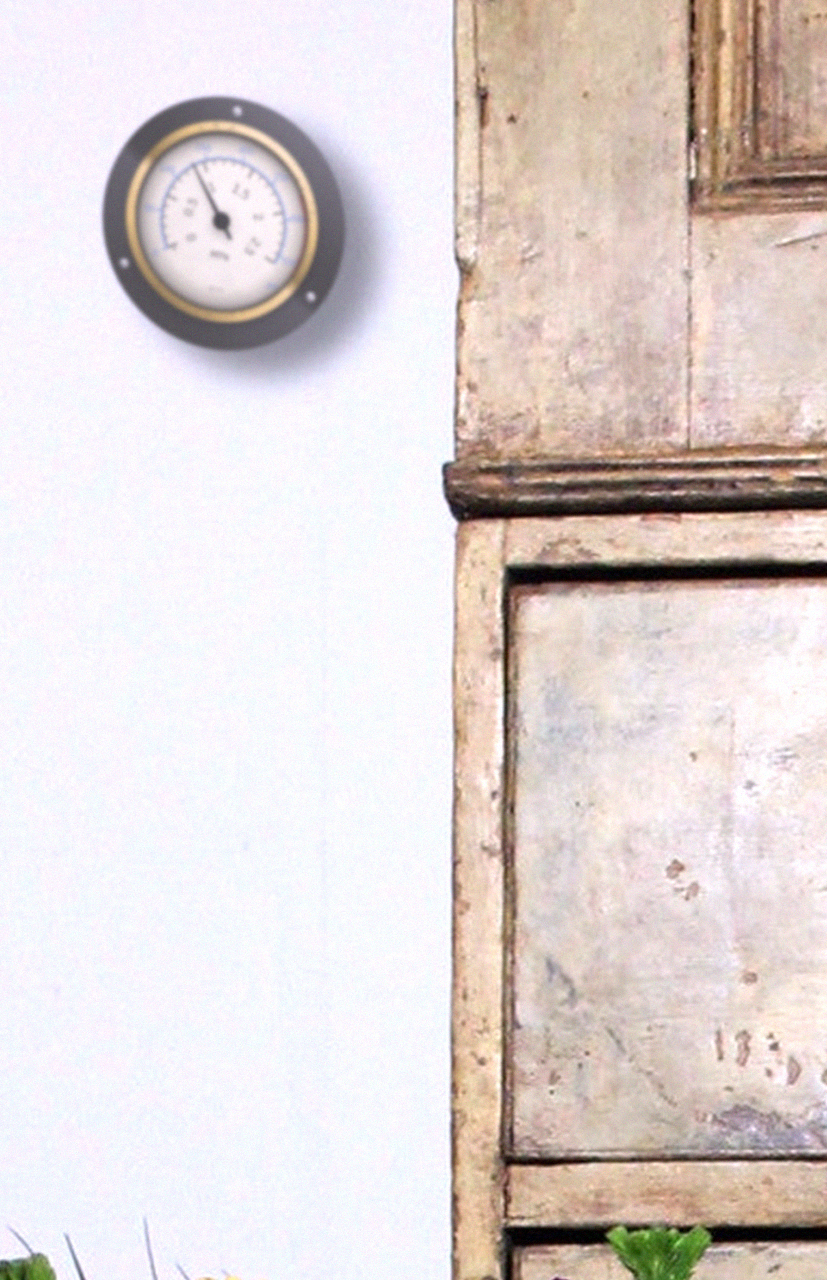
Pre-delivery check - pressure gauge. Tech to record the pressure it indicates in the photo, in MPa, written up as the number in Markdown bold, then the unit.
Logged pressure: **0.9** MPa
